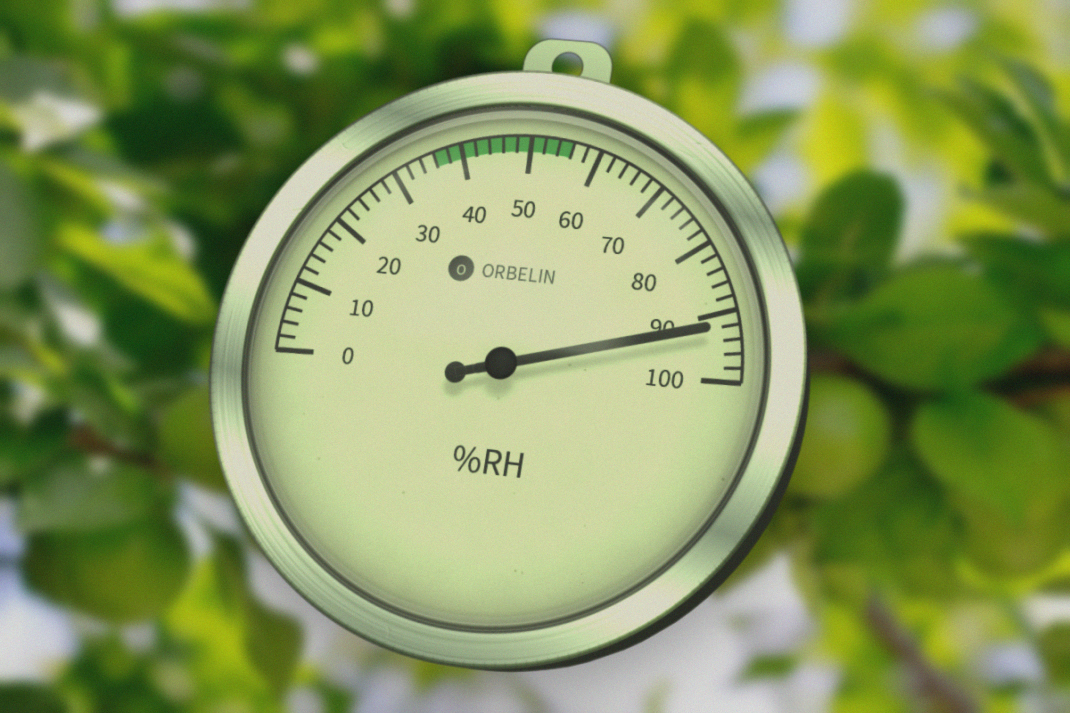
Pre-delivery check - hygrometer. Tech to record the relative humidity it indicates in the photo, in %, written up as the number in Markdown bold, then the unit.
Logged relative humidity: **92** %
